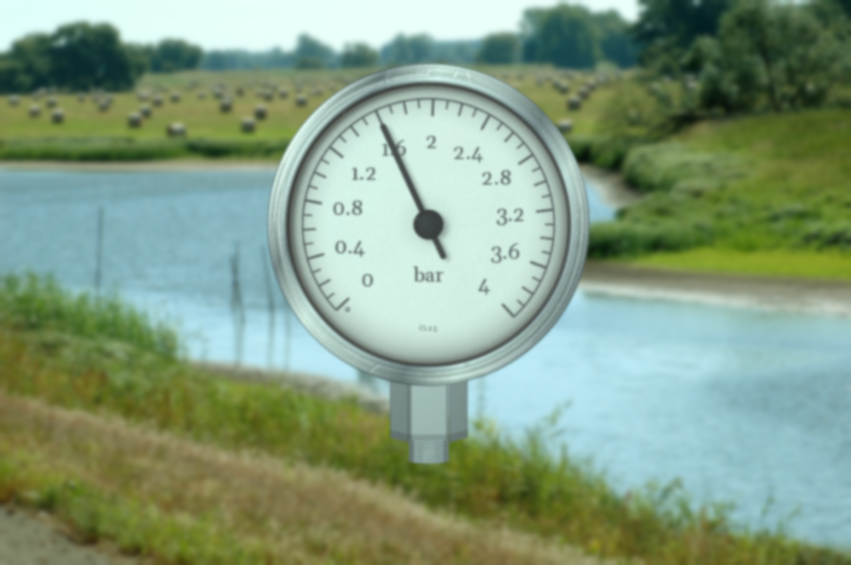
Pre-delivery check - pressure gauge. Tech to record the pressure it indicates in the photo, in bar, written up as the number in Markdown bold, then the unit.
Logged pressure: **1.6** bar
